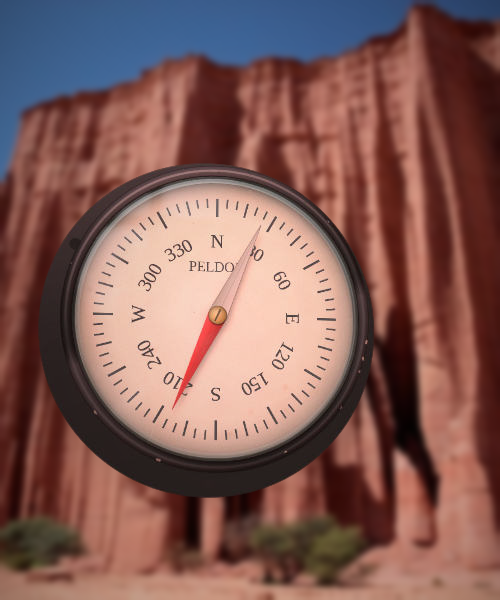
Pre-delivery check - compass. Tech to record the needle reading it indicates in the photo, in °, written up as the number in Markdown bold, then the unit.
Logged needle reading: **205** °
